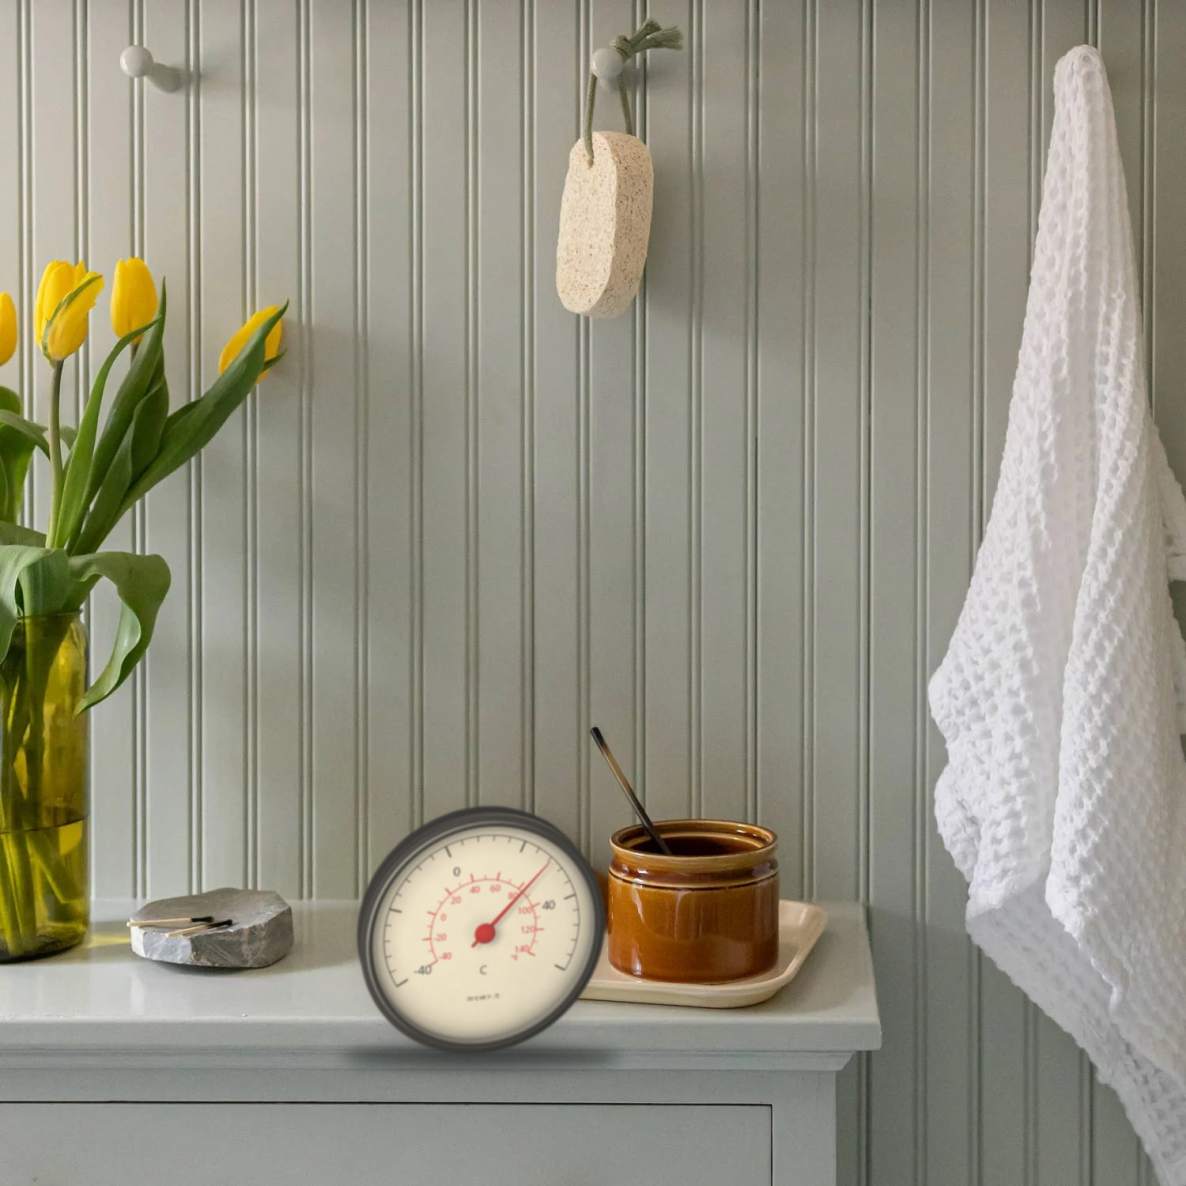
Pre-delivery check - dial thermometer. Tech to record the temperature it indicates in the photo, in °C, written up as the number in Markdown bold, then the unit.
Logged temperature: **28** °C
